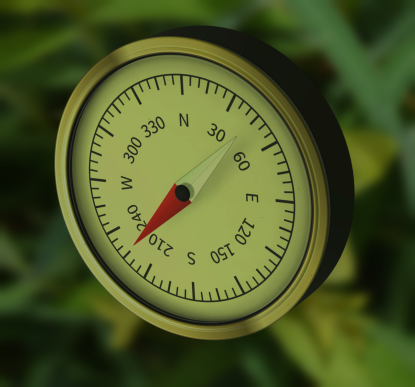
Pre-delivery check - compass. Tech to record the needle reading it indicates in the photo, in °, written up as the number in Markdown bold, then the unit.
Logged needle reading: **225** °
